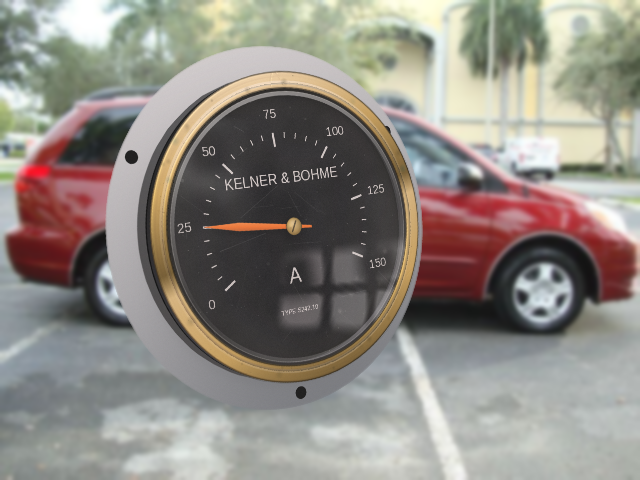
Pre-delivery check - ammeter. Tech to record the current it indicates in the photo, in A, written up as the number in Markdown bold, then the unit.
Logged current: **25** A
